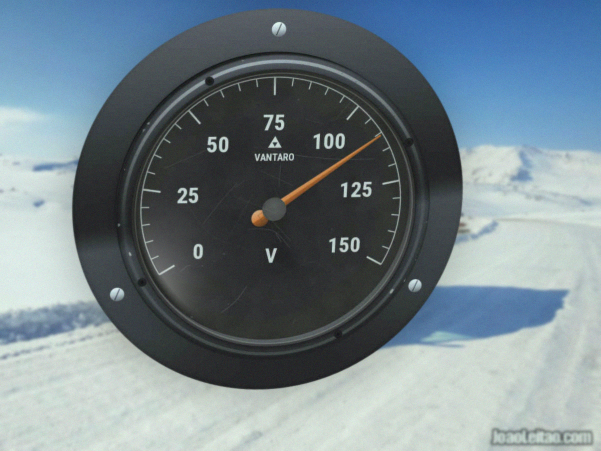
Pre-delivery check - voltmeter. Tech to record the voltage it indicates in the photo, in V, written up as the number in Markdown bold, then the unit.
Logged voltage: **110** V
